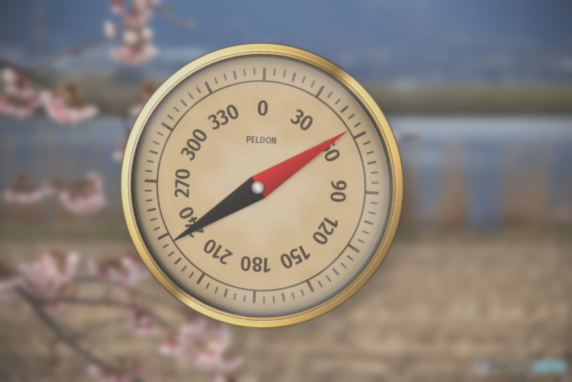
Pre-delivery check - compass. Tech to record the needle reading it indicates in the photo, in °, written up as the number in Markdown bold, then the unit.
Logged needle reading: **55** °
